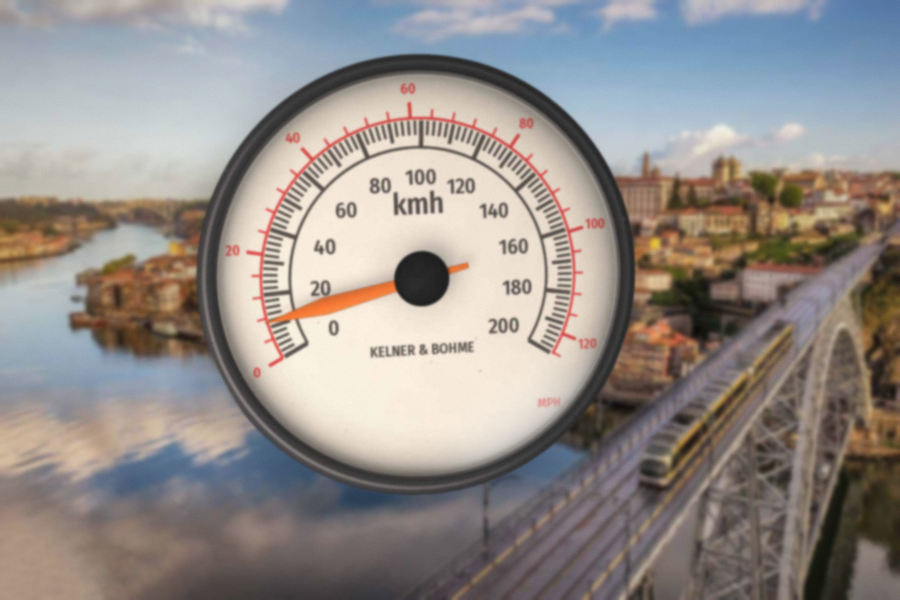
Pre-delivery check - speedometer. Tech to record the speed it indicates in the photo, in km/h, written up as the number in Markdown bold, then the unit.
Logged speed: **12** km/h
